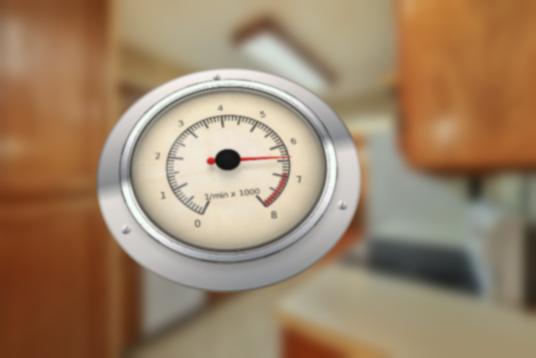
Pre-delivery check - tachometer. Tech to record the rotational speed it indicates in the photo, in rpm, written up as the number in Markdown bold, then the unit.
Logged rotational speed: **6500** rpm
